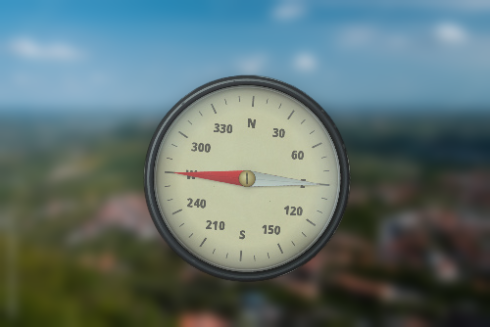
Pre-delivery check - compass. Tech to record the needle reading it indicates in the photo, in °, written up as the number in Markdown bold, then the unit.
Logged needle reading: **270** °
